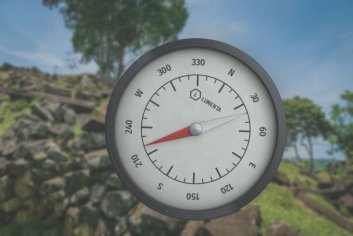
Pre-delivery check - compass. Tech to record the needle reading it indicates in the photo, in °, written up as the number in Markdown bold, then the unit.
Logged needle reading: **220** °
